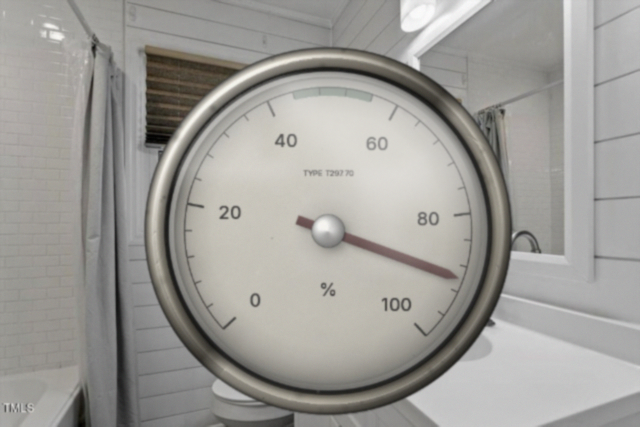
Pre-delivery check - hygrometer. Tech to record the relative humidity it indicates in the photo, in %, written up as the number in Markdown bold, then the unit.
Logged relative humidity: **90** %
